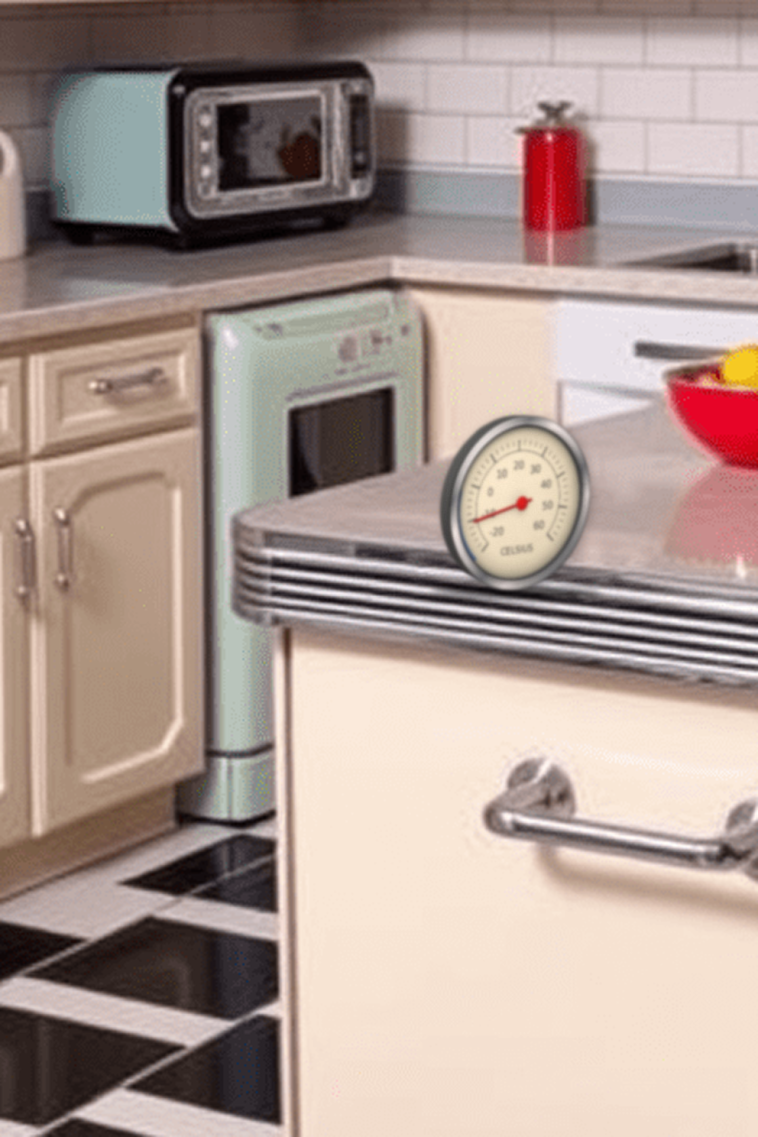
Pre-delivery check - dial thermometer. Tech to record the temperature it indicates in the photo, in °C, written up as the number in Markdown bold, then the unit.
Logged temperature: **-10** °C
